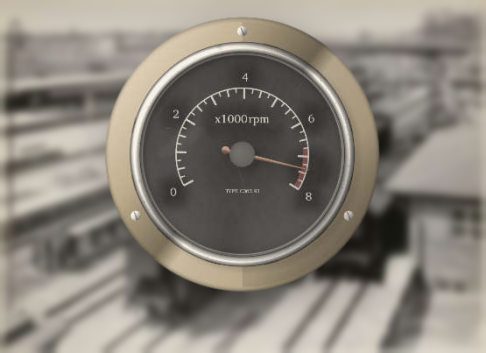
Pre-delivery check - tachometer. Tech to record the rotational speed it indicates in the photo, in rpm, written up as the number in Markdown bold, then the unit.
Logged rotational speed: **7375** rpm
